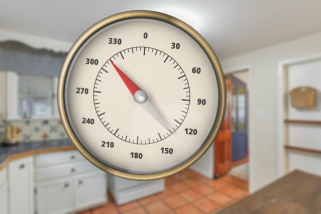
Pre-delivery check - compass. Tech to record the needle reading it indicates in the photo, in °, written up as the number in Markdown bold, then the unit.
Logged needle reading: **315** °
